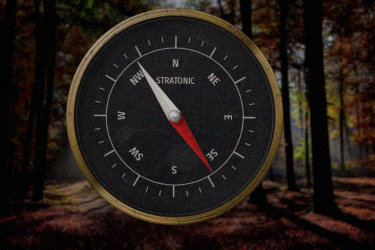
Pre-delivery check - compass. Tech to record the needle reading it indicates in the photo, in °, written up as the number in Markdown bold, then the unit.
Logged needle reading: **145** °
